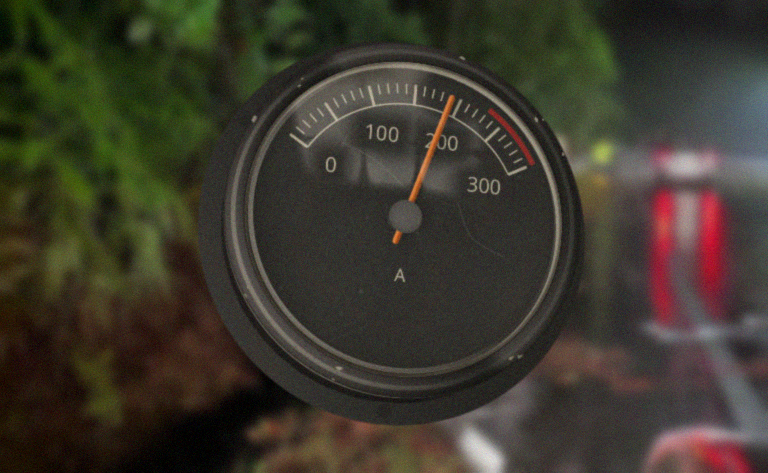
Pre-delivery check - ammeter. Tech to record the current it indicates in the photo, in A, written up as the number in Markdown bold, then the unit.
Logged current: **190** A
